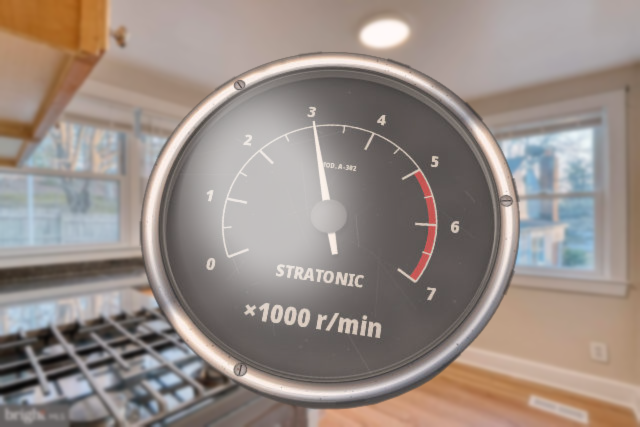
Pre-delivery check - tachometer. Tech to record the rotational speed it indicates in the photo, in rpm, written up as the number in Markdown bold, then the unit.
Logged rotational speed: **3000** rpm
